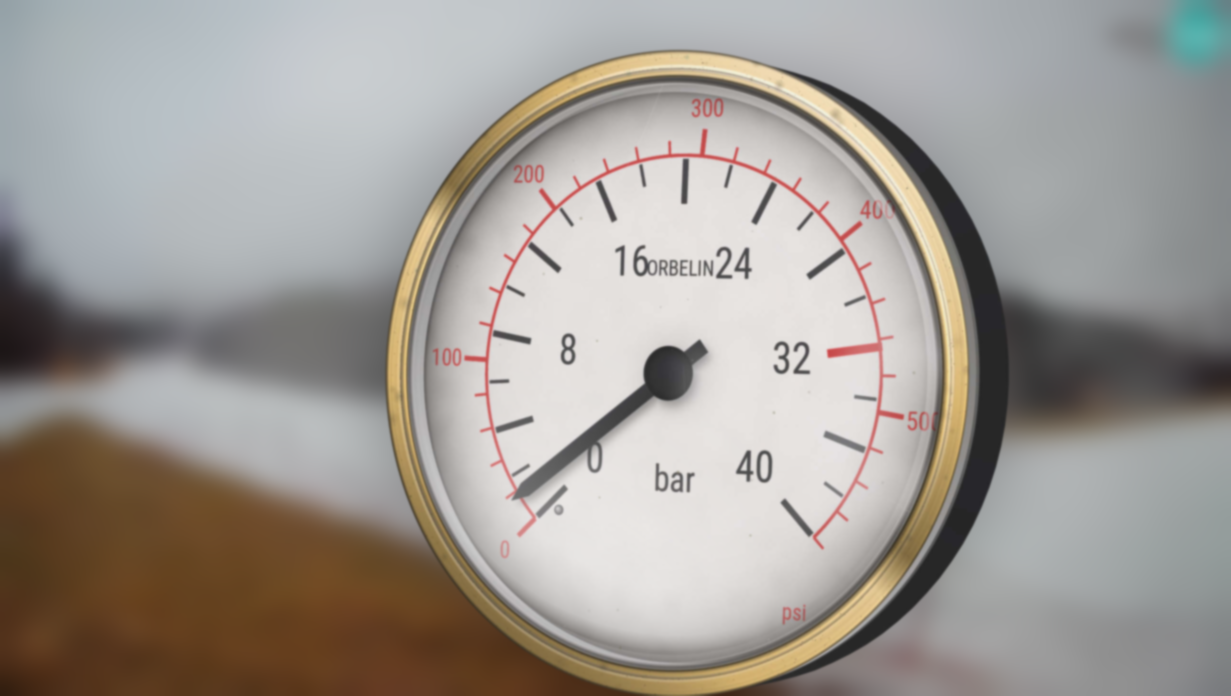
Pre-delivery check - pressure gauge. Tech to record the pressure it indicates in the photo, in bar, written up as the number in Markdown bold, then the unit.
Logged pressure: **1** bar
